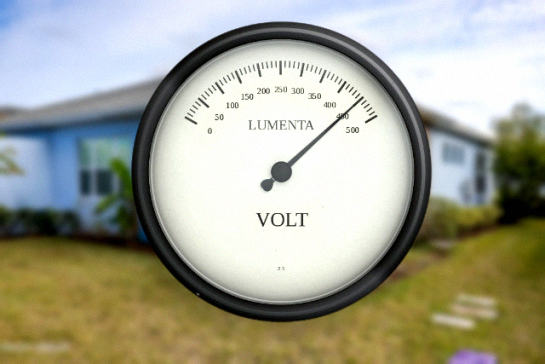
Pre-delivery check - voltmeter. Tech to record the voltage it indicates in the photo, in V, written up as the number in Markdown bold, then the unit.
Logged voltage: **450** V
